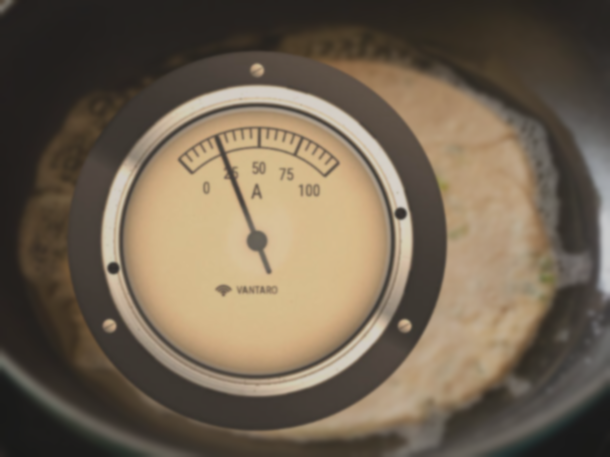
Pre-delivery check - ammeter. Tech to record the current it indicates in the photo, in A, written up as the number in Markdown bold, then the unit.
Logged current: **25** A
